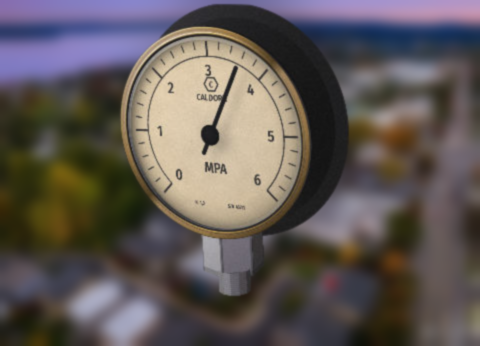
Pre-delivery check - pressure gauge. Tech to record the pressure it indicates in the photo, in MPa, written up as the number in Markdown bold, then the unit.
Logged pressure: **3.6** MPa
